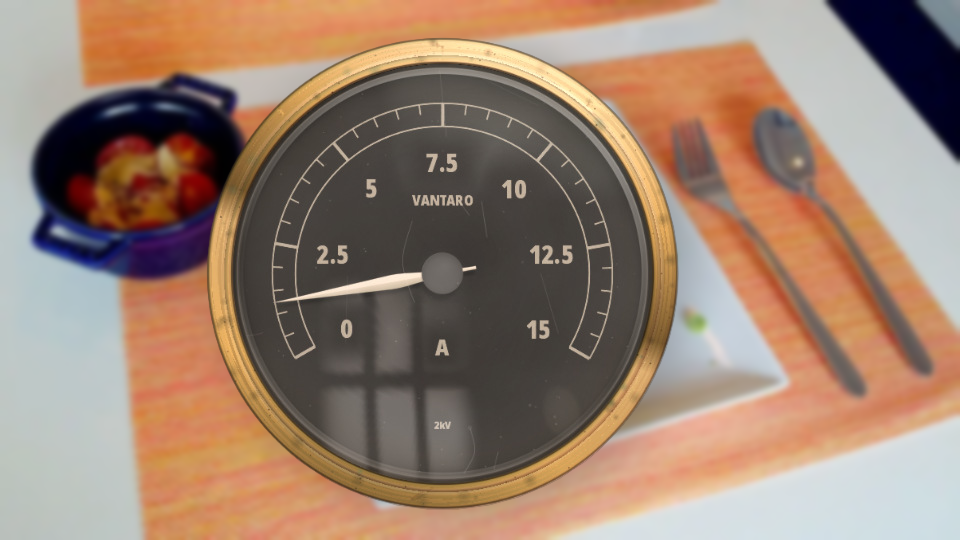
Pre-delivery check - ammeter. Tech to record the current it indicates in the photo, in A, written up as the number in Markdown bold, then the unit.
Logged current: **1.25** A
